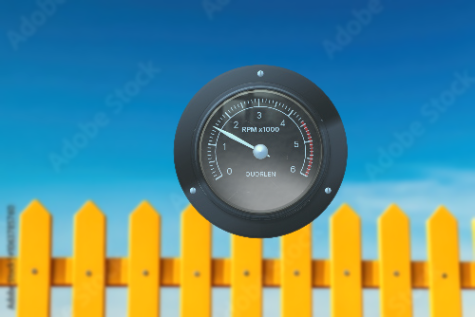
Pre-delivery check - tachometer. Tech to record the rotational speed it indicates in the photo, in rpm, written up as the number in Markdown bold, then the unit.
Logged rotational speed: **1500** rpm
